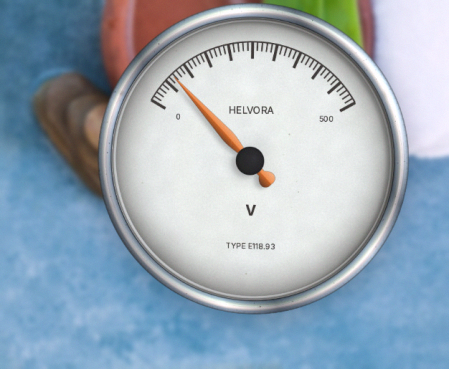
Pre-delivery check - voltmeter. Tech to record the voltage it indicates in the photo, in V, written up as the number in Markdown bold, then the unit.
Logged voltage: **70** V
